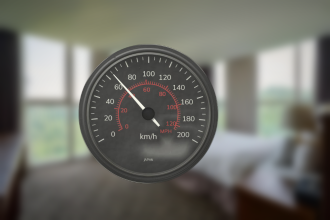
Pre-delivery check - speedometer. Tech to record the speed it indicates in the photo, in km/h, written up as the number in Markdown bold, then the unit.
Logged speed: **65** km/h
